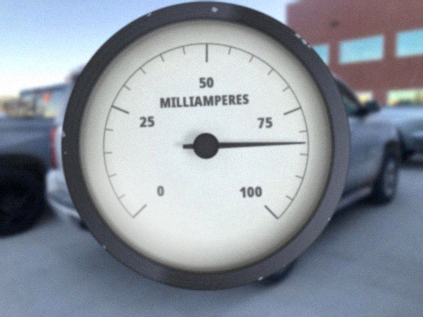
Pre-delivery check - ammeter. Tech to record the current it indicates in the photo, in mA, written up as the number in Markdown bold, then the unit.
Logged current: **82.5** mA
